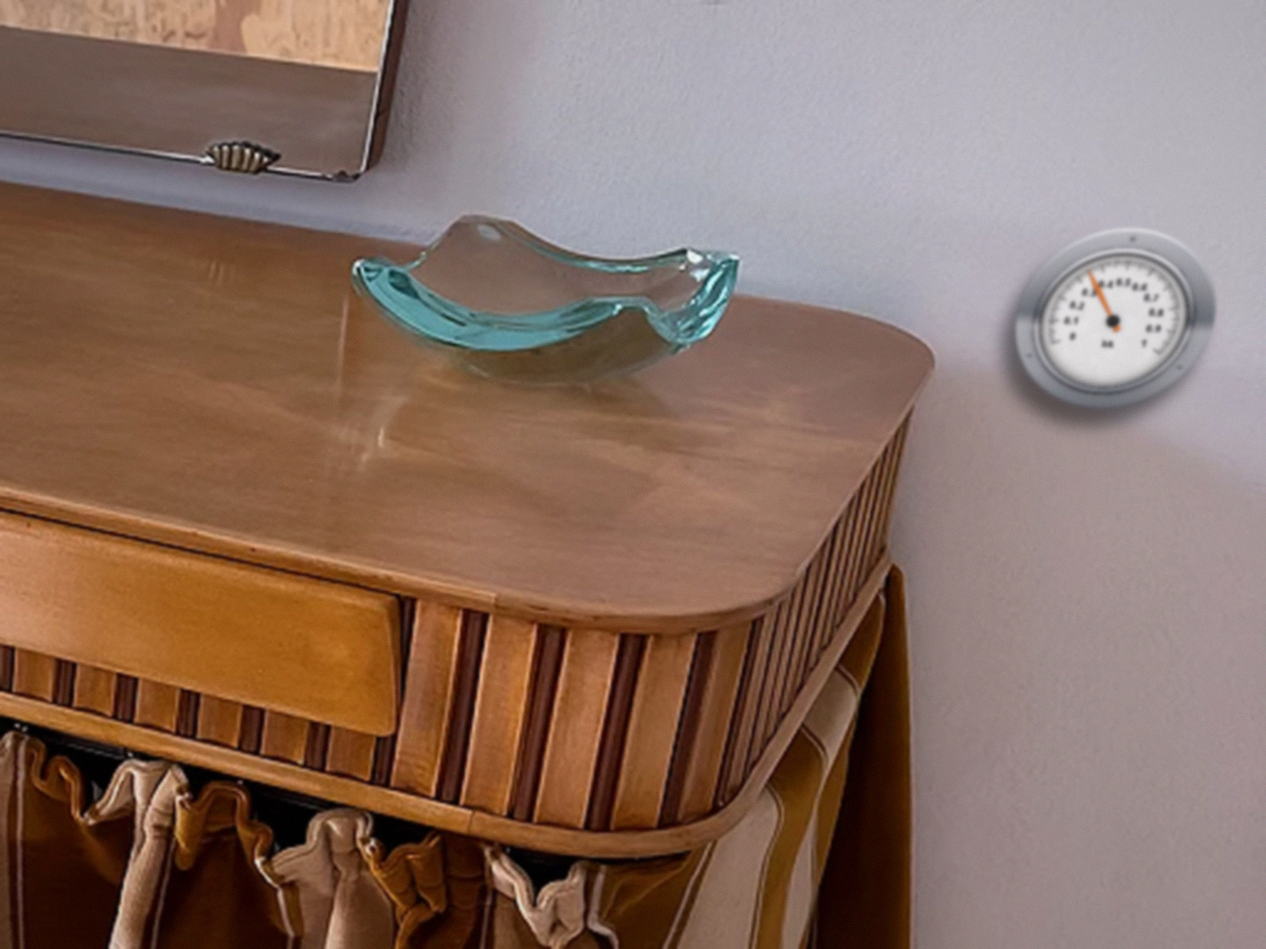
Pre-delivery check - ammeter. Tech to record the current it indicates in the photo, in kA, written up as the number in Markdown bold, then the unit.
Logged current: **0.35** kA
